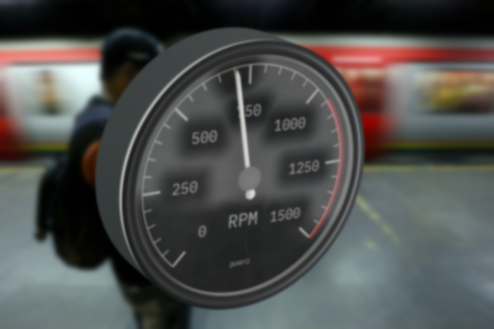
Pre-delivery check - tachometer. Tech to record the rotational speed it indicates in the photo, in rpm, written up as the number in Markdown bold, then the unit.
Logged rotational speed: **700** rpm
